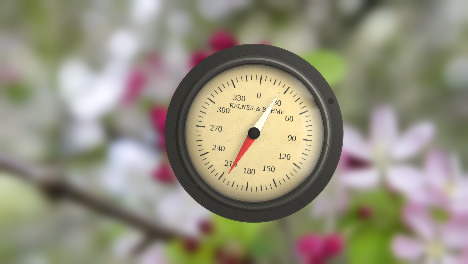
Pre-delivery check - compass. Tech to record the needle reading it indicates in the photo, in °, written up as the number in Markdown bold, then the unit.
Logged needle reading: **205** °
